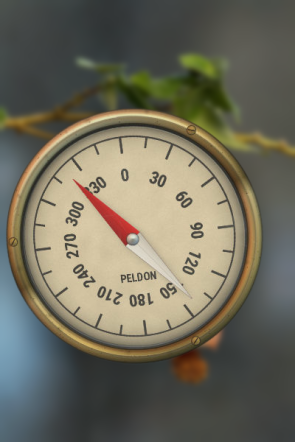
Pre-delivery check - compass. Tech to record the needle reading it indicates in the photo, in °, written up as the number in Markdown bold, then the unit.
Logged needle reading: **322.5** °
